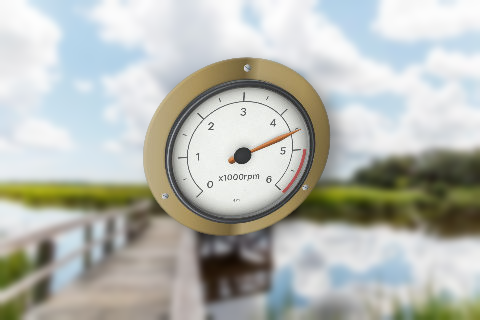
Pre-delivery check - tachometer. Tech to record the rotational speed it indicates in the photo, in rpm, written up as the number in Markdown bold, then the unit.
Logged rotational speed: **4500** rpm
